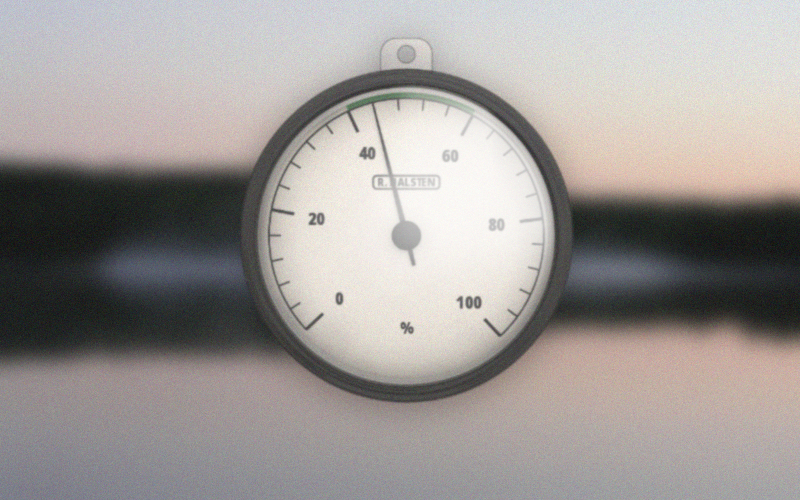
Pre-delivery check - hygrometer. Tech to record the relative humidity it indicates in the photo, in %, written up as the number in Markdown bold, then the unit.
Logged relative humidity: **44** %
